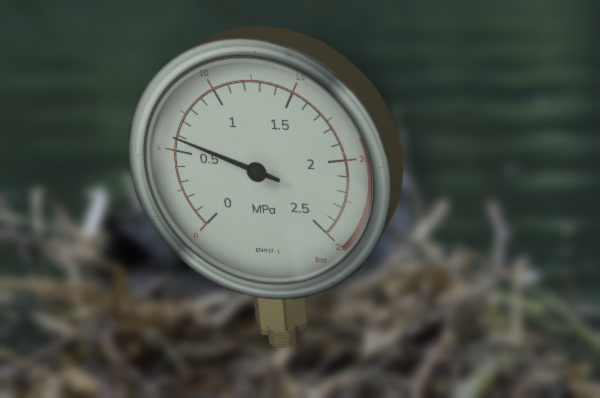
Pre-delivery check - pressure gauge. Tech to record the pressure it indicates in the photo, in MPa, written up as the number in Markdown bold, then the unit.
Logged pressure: **0.6** MPa
